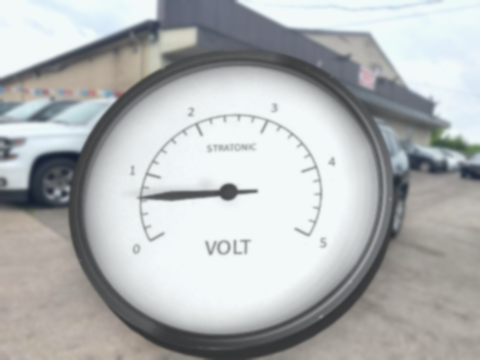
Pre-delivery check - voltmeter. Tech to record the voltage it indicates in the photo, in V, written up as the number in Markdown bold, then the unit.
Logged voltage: **0.6** V
